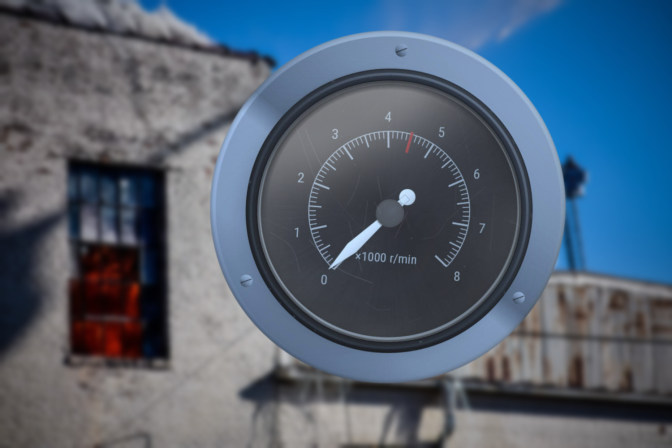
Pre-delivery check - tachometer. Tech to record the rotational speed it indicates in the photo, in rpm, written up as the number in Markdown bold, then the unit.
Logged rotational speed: **100** rpm
